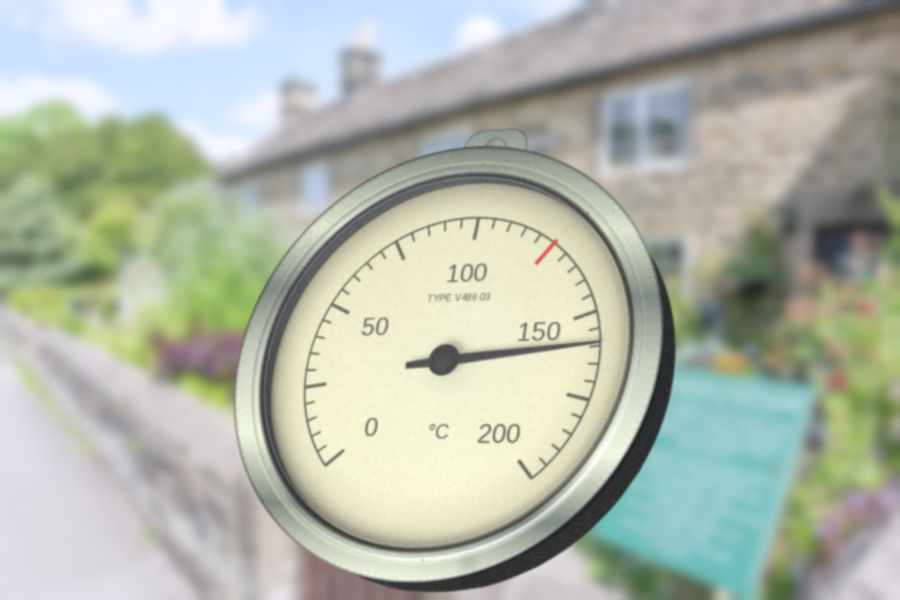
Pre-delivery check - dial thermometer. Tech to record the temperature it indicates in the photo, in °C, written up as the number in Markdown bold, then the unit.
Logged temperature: **160** °C
